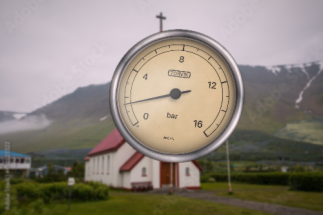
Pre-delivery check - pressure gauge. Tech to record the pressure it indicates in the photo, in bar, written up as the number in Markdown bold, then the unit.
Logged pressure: **1.5** bar
